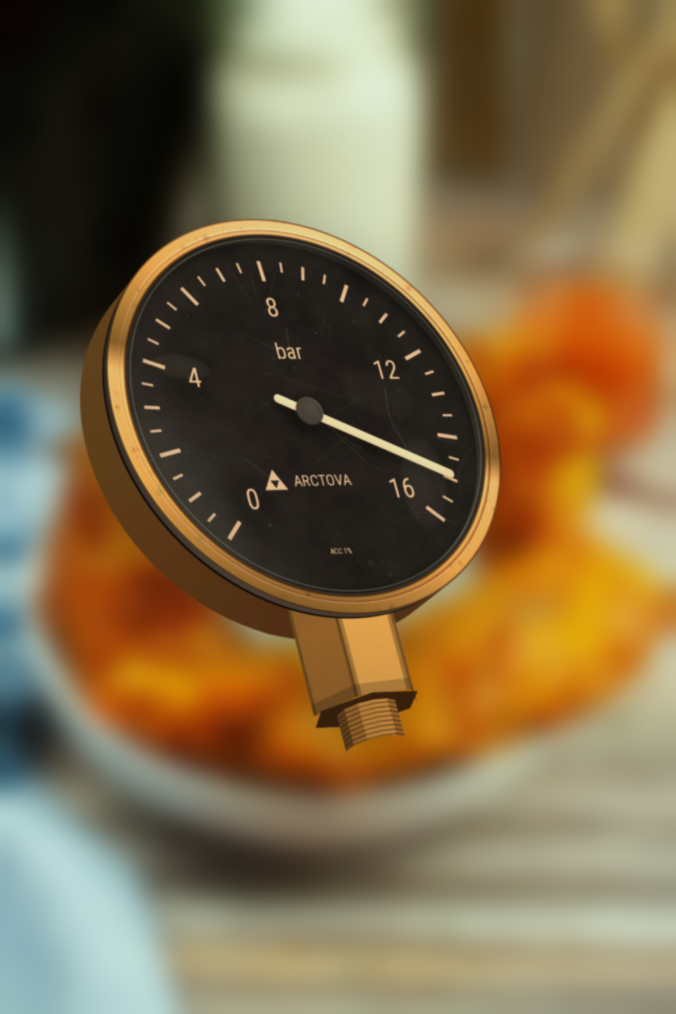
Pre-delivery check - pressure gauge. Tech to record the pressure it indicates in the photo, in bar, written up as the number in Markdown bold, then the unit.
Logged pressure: **15** bar
